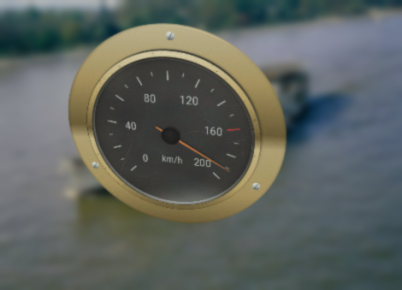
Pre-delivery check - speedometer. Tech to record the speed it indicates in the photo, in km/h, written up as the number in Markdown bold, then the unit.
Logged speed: **190** km/h
